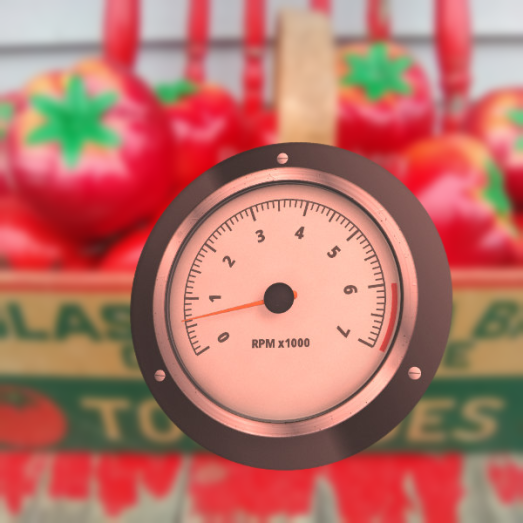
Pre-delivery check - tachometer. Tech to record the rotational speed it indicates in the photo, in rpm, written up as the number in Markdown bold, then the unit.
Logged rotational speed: **600** rpm
